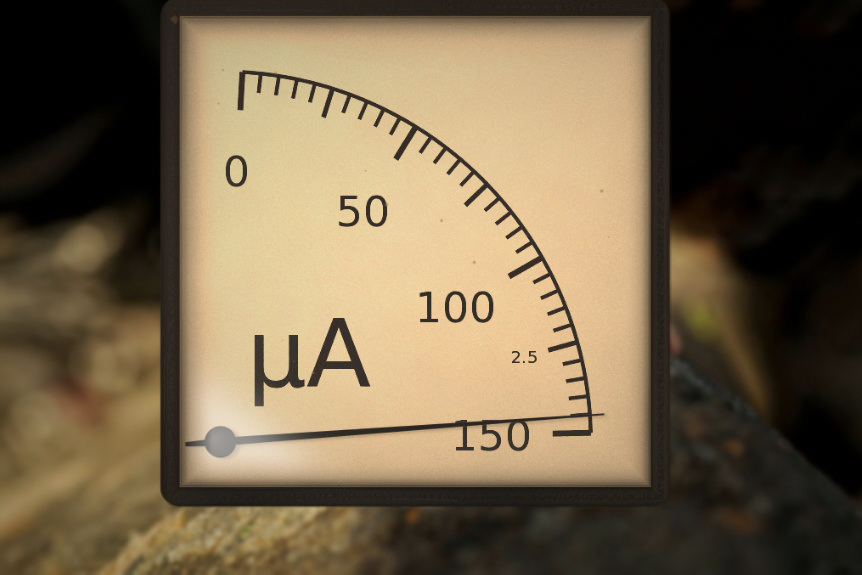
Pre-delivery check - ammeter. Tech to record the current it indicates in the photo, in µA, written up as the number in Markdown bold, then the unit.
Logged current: **145** µA
